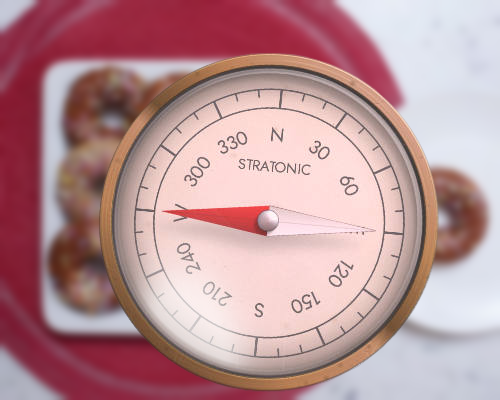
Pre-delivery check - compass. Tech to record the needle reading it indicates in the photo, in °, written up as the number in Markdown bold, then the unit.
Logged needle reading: **270** °
